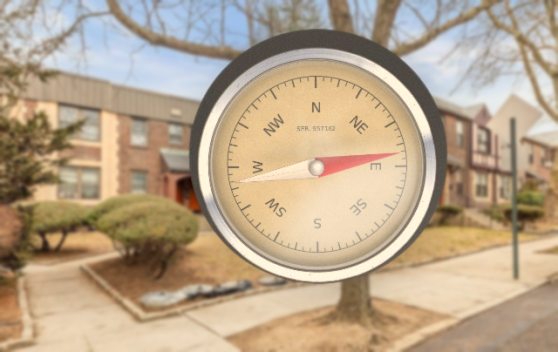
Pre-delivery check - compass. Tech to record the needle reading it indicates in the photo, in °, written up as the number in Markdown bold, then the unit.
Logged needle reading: **80** °
